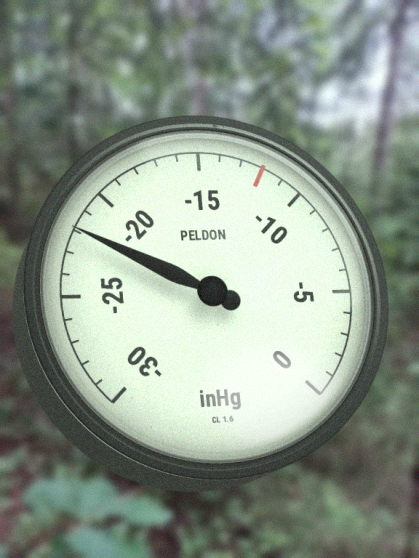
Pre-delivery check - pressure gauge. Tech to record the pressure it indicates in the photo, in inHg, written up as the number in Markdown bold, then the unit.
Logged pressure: **-22** inHg
